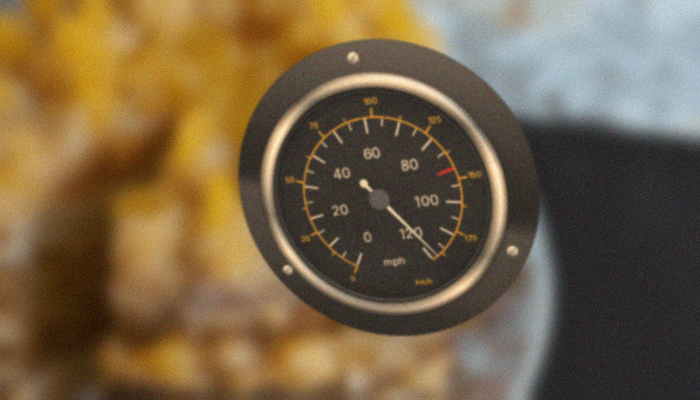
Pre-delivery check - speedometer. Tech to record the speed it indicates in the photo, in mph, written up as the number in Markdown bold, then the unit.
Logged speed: **117.5** mph
